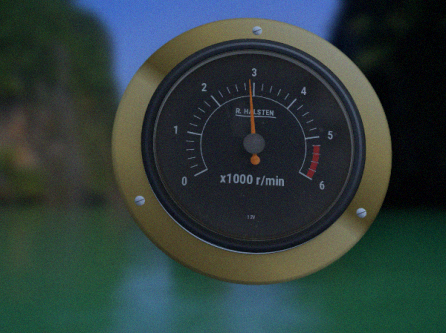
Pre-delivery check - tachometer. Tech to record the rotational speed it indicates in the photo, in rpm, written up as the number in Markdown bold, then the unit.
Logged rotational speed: **2900** rpm
